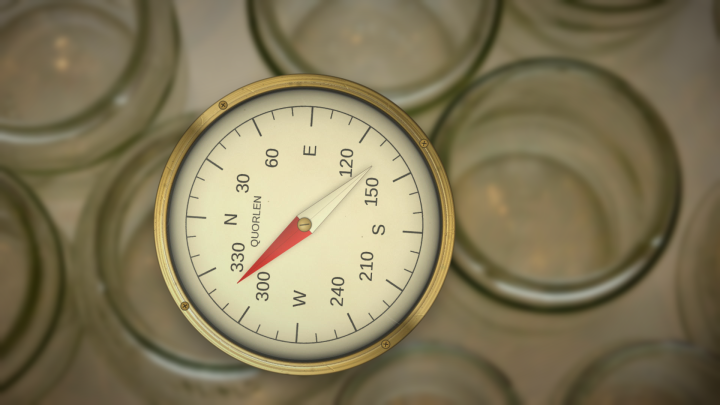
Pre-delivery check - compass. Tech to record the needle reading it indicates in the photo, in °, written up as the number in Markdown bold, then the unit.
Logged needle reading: **315** °
